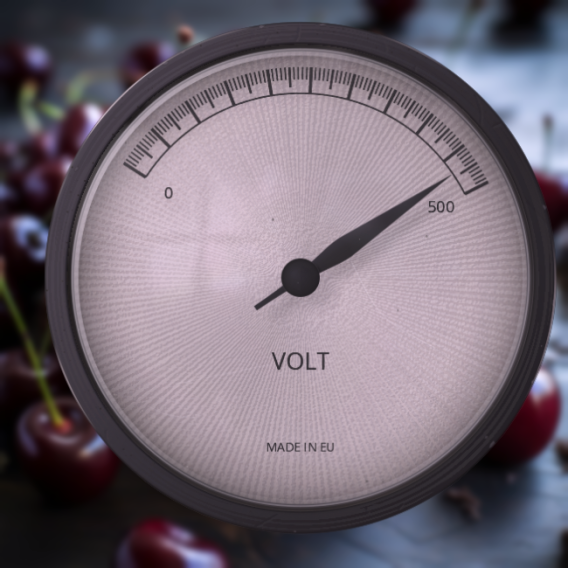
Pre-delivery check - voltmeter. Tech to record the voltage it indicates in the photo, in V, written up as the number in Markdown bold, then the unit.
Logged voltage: **470** V
